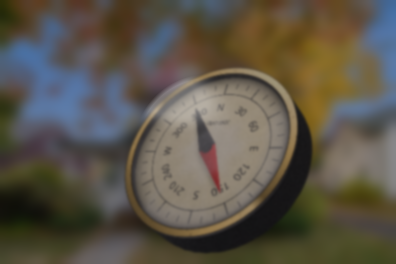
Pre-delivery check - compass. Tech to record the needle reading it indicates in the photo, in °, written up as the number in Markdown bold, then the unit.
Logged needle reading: **150** °
